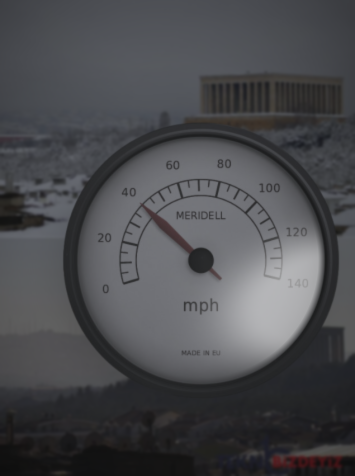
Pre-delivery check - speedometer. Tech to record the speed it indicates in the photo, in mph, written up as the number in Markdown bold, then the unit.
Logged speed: **40** mph
